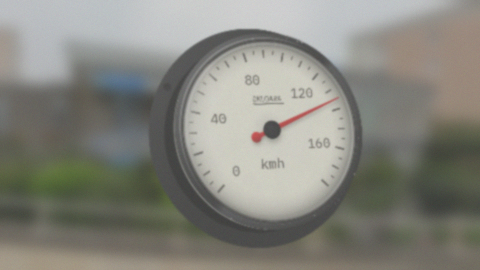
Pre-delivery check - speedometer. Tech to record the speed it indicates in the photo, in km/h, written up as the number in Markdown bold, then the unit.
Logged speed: **135** km/h
